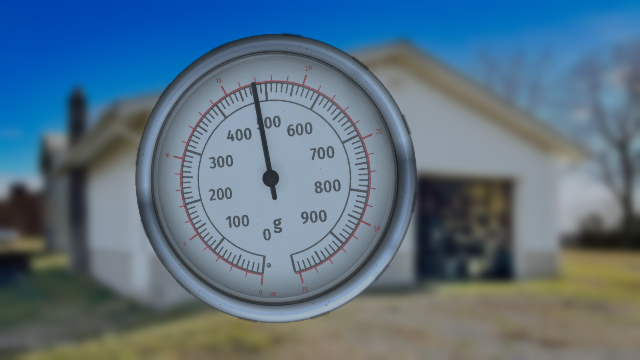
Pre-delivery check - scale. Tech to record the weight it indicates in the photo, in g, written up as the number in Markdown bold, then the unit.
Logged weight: **480** g
